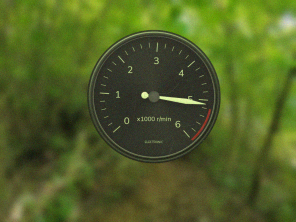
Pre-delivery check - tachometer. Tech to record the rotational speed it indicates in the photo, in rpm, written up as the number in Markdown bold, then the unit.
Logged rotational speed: **5100** rpm
